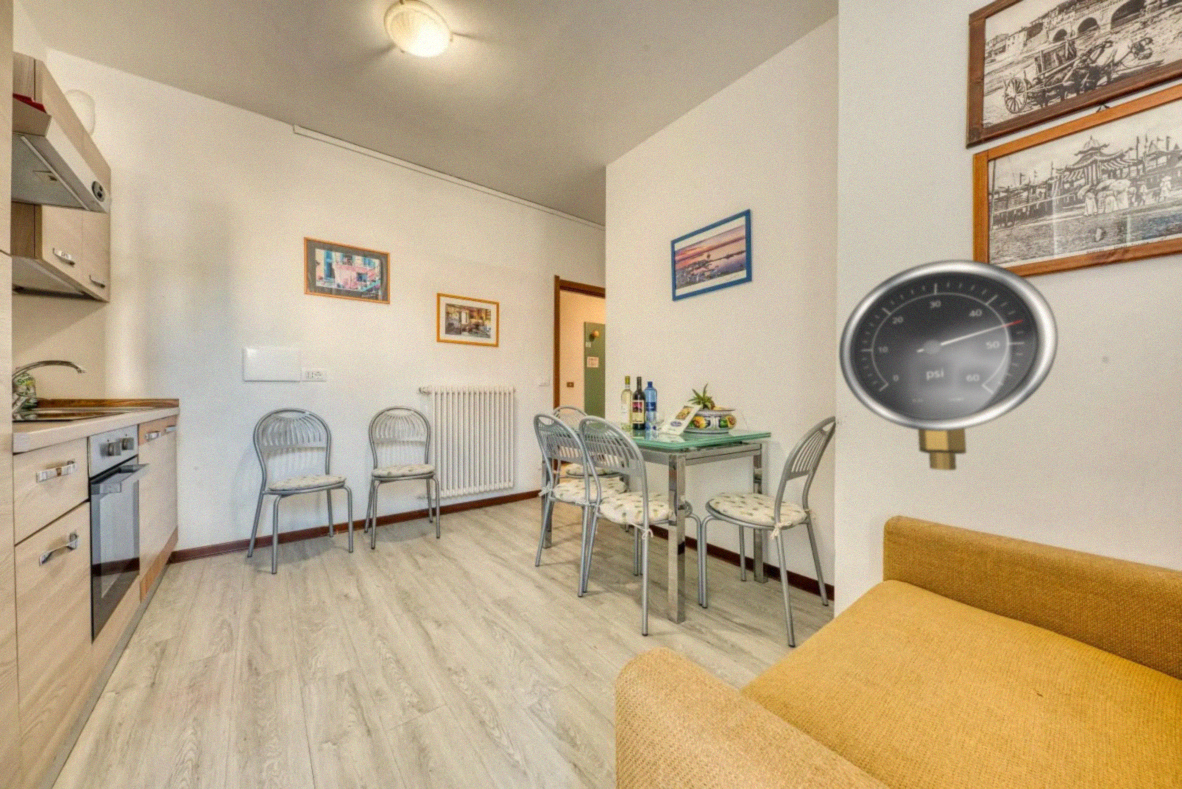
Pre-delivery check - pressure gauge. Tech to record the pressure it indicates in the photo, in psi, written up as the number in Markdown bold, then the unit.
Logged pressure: **46** psi
